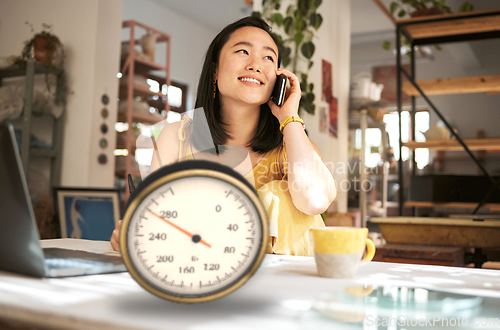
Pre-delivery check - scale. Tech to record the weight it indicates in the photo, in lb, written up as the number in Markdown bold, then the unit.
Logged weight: **270** lb
